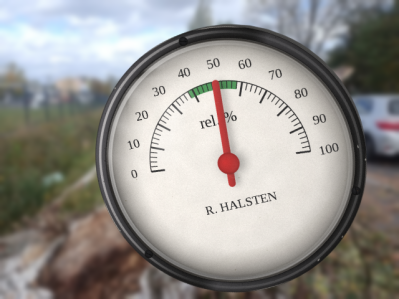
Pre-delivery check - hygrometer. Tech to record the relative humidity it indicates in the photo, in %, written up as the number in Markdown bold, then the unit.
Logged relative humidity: **50** %
